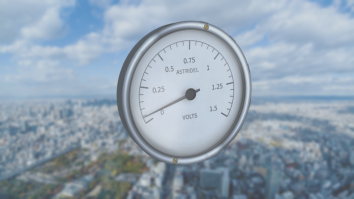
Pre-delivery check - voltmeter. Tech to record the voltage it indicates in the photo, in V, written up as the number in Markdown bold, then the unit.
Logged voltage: **0.05** V
